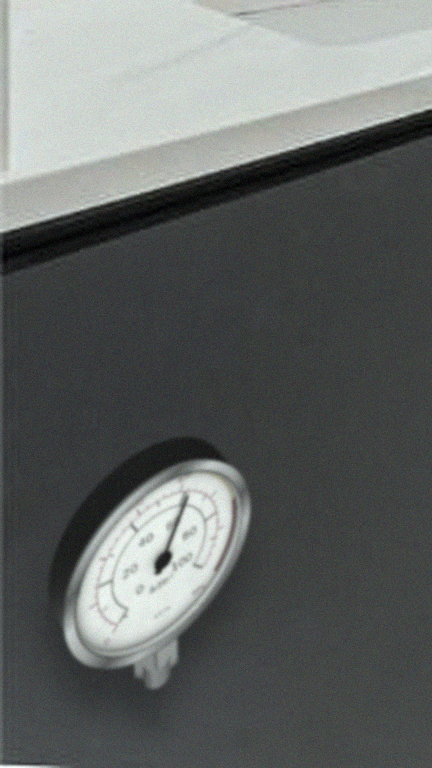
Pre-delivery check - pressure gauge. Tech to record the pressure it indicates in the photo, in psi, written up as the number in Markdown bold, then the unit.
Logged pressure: **60** psi
